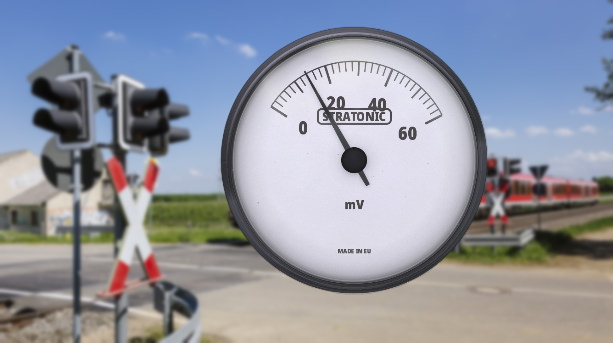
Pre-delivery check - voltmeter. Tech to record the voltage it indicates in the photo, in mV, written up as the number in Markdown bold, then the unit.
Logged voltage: **14** mV
